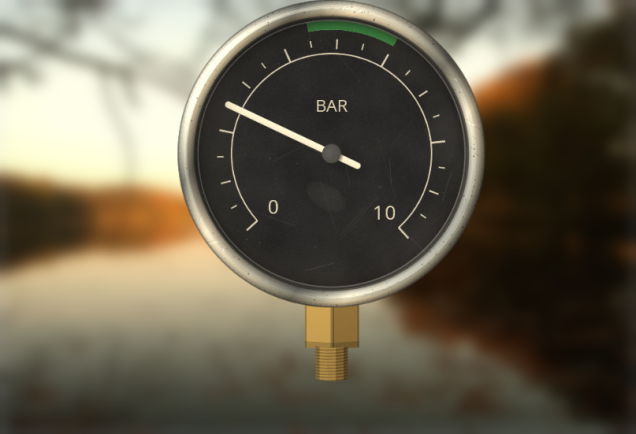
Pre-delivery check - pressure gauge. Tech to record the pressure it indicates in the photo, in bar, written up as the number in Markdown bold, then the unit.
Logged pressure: **2.5** bar
